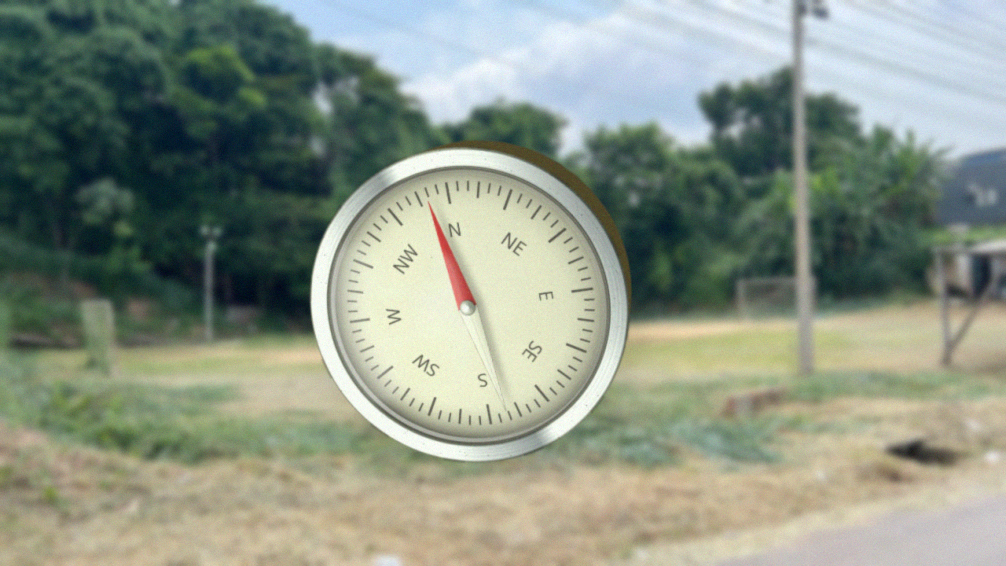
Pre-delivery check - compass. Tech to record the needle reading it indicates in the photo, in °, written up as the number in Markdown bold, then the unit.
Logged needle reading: **350** °
